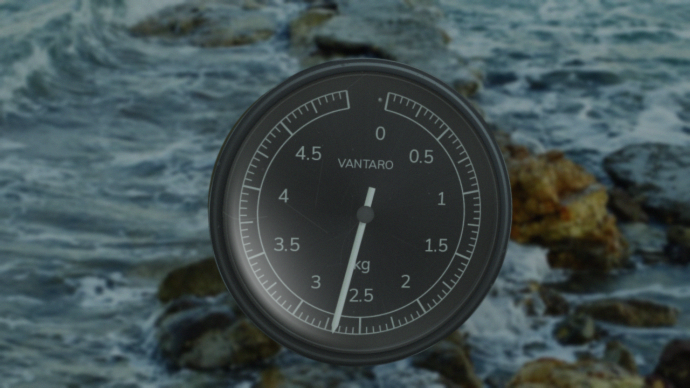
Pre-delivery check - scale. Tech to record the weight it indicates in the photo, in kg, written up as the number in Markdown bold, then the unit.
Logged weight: **2.7** kg
